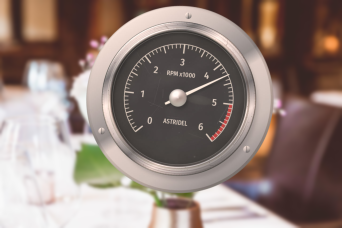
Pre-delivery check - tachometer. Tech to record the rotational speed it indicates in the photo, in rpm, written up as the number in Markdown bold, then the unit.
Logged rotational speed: **4300** rpm
